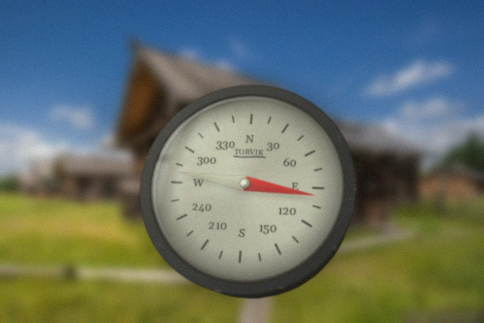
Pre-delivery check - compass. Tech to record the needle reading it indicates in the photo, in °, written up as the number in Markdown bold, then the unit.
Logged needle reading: **97.5** °
